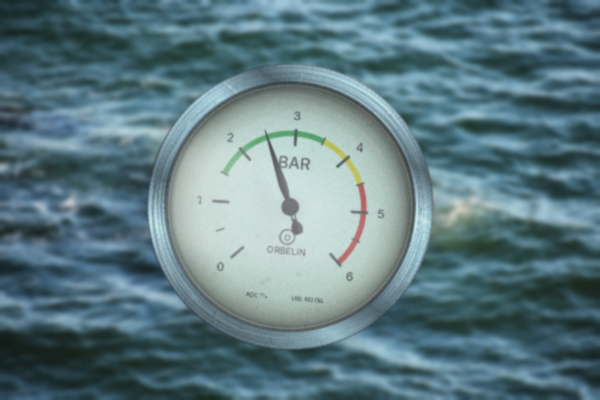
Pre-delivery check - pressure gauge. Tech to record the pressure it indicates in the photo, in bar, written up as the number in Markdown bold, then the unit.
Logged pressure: **2.5** bar
